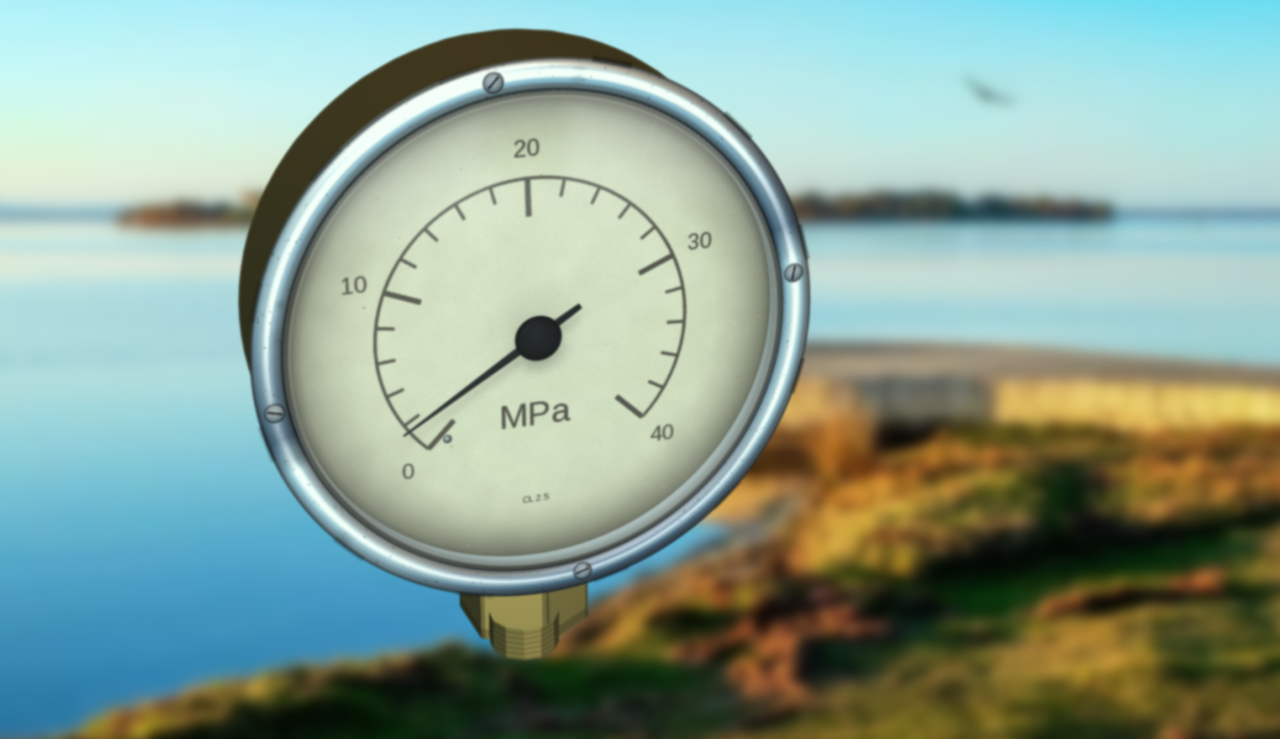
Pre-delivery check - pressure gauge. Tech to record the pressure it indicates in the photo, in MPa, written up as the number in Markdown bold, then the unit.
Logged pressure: **2** MPa
